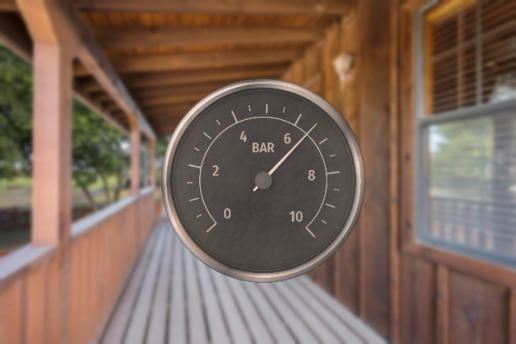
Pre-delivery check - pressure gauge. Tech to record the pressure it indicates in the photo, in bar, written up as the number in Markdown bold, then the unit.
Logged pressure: **6.5** bar
